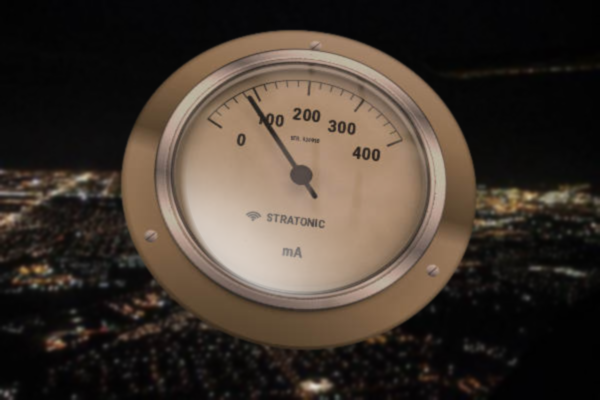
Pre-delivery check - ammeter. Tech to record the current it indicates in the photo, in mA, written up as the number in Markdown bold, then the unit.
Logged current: **80** mA
